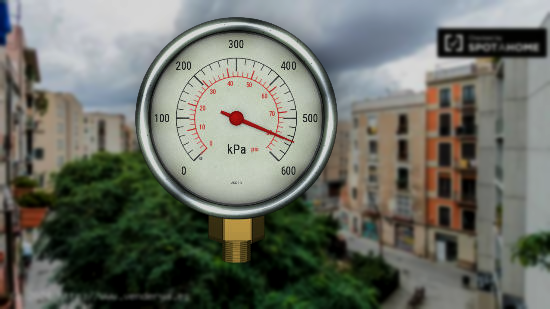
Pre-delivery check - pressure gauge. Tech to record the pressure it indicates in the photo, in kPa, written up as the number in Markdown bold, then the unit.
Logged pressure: **550** kPa
